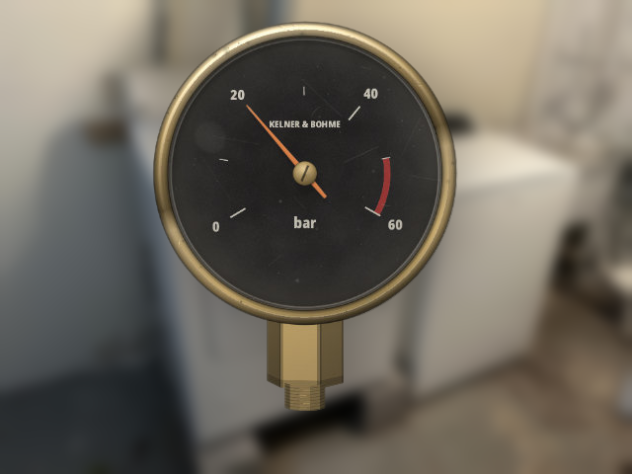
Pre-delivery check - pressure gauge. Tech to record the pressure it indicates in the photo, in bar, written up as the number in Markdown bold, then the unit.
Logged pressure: **20** bar
